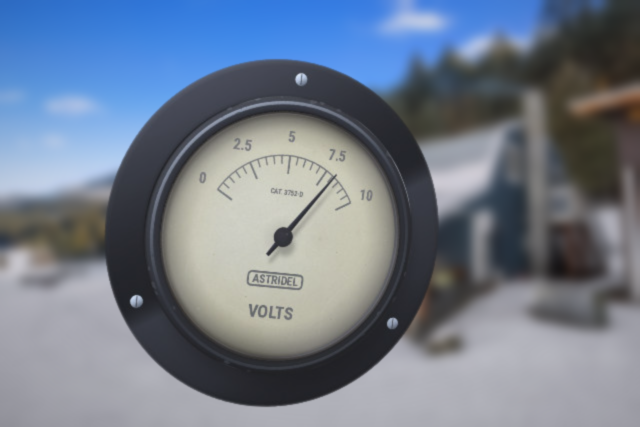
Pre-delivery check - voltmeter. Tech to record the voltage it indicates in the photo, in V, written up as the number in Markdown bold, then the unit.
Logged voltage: **8** V
